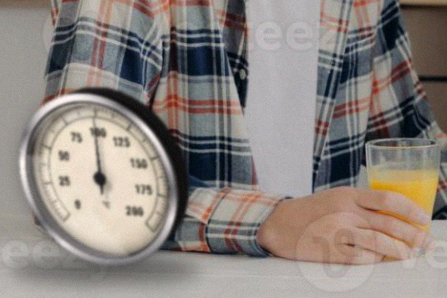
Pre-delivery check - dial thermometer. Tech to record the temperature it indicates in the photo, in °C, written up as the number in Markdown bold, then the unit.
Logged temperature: **100** °C
